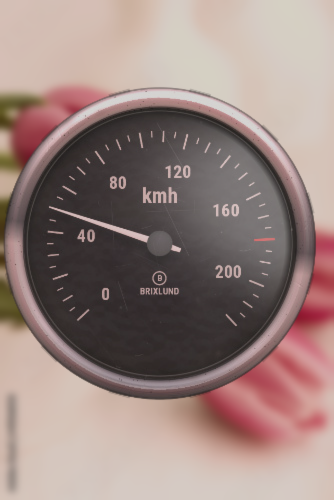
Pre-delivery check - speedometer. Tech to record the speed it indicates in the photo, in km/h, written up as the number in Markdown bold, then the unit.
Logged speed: **50** km/h
